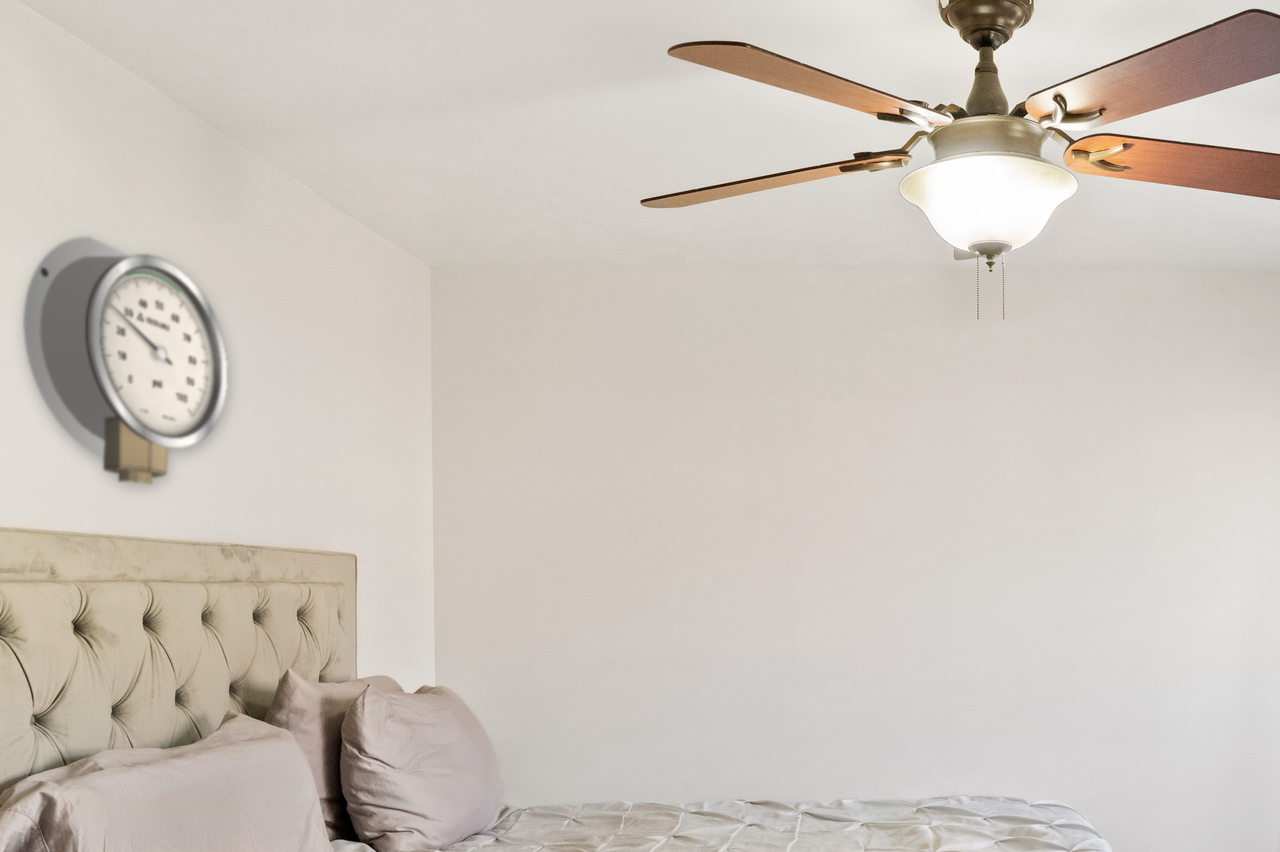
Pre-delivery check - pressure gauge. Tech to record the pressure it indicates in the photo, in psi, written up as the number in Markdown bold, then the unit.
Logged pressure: **25** psi
